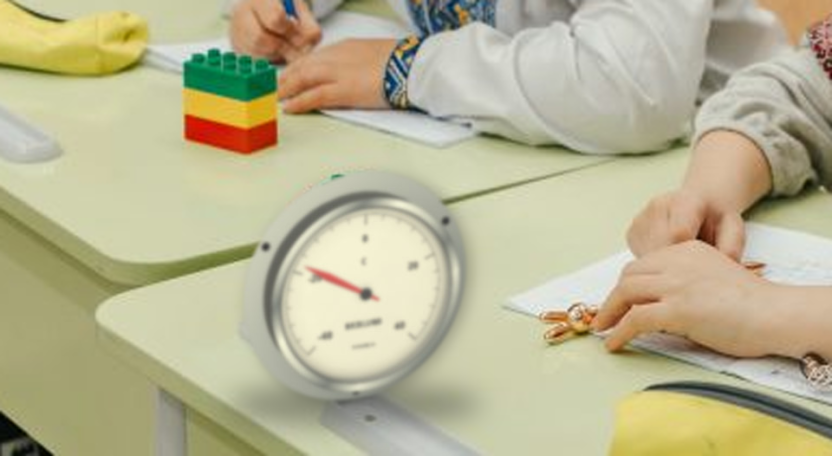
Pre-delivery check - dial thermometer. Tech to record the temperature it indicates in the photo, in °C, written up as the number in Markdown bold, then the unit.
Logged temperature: **-18** °C
